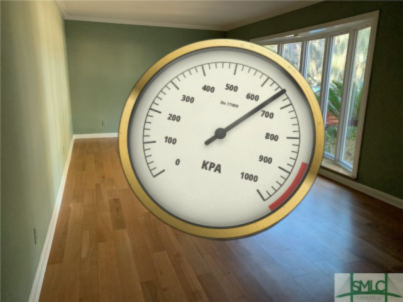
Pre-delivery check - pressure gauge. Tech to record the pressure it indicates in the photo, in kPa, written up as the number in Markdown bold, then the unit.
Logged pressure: **660** kPa
